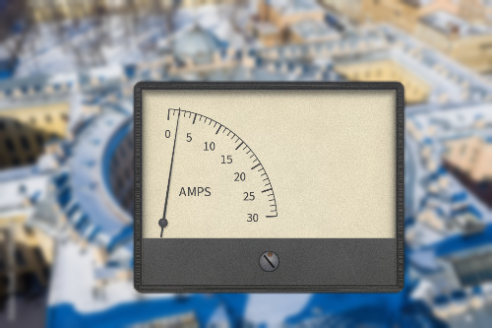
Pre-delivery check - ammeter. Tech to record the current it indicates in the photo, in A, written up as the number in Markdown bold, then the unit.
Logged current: **2** A
